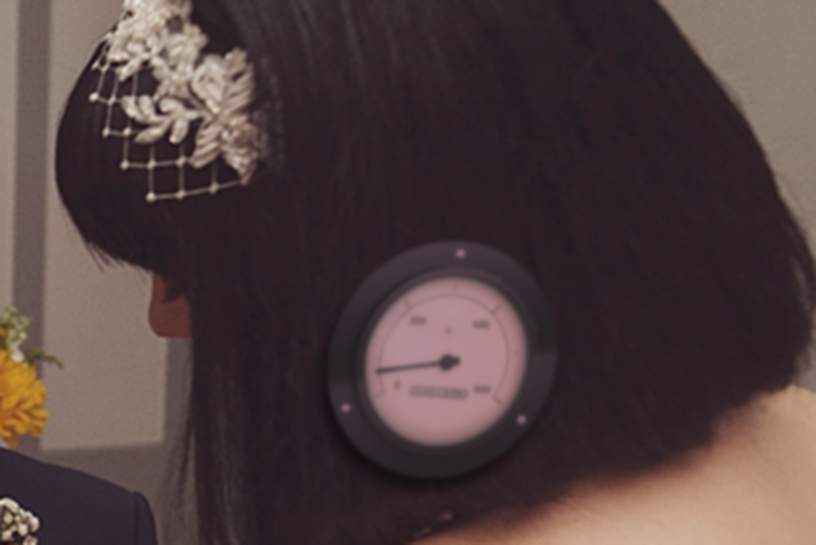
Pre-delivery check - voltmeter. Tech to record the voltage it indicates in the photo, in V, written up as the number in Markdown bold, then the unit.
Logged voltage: **50** V
